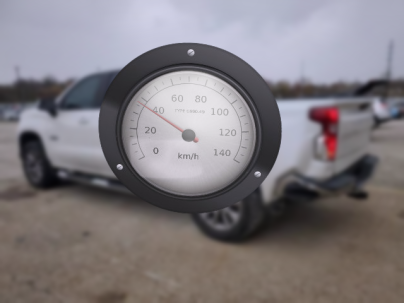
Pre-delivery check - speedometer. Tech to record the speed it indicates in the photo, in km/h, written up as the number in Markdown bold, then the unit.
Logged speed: **37.5** km/h
